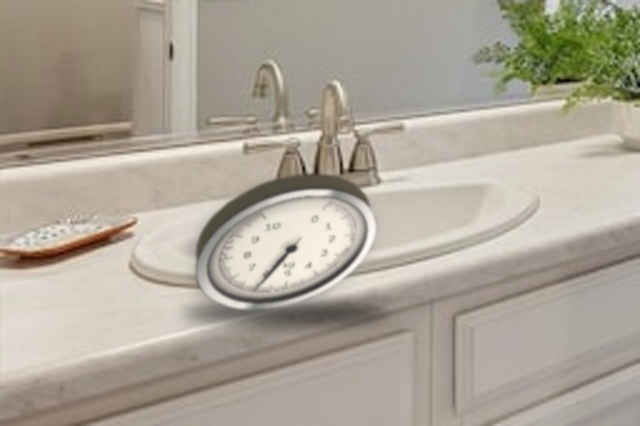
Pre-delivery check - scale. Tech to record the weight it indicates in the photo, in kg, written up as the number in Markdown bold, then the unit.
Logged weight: **6** kg
